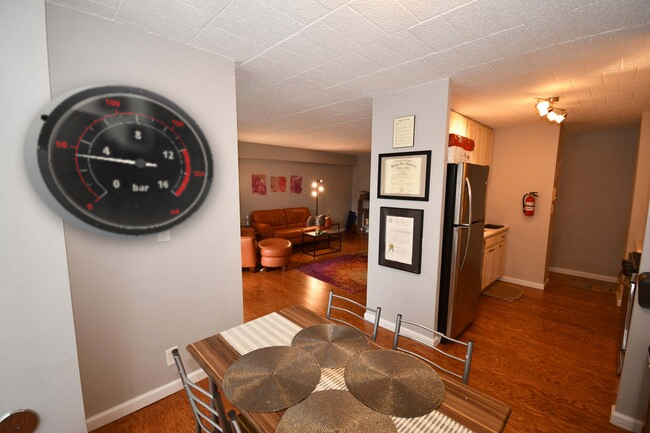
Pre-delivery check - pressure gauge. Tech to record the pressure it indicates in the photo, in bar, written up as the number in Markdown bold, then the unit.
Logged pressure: **3** bar
